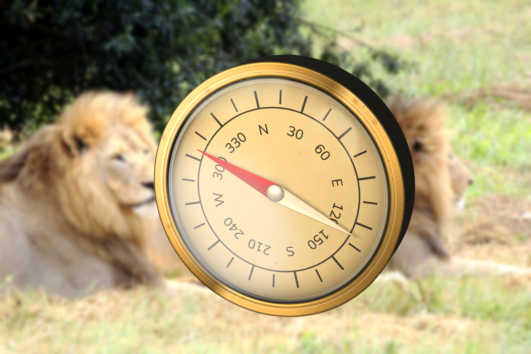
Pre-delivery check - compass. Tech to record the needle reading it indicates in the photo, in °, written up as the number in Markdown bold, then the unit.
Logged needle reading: **307.5** °
